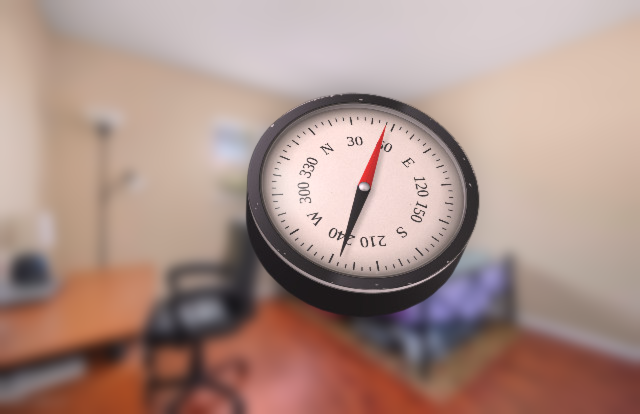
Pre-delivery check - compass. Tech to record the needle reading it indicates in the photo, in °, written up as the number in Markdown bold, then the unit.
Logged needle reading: **55** °
